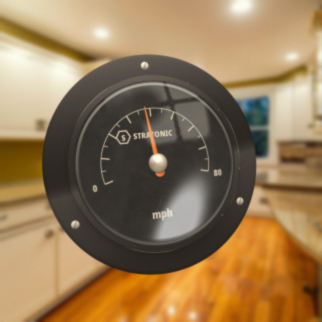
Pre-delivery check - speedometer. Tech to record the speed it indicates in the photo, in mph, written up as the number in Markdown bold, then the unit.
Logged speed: **37.5** mph
